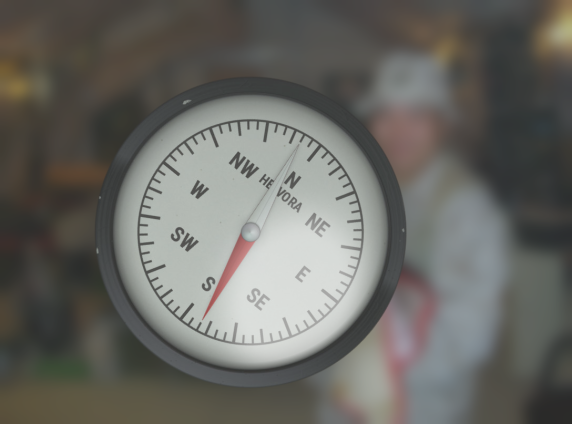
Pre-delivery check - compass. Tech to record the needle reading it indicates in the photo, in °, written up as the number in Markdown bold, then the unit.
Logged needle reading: **170** °
